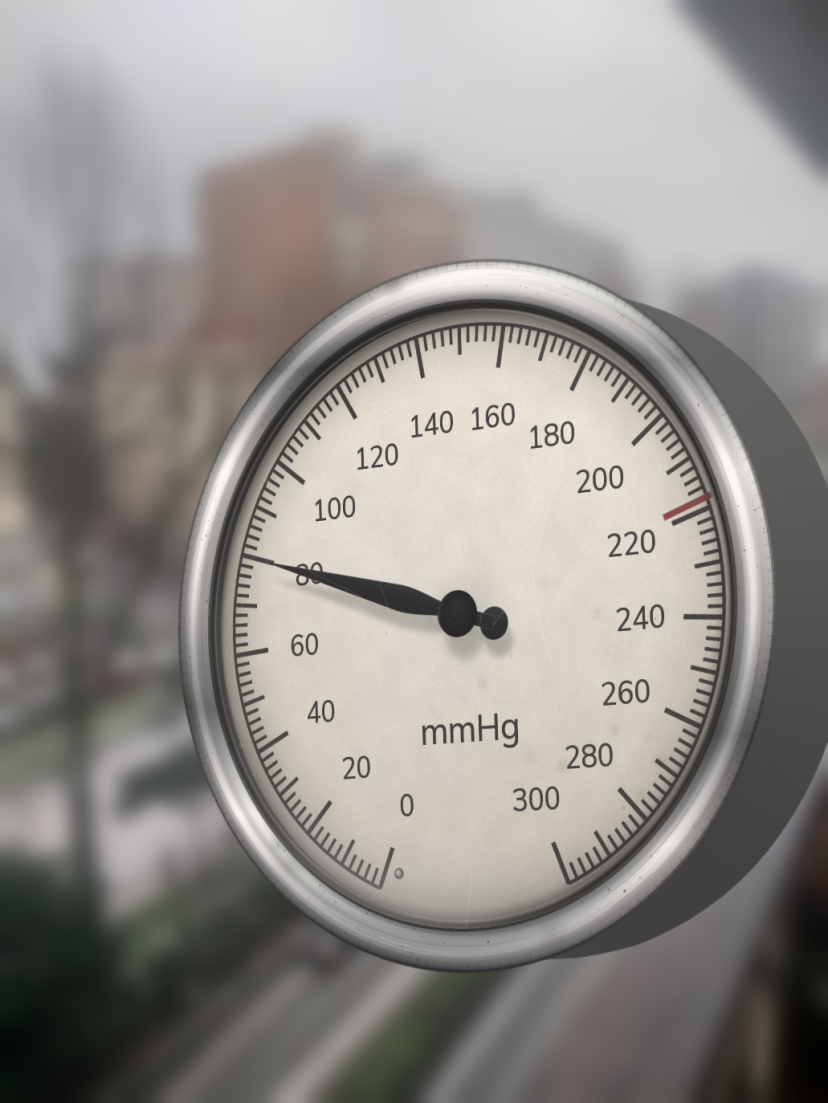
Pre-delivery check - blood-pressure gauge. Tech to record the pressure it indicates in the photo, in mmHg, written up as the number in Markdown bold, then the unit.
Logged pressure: **80** mmHg
